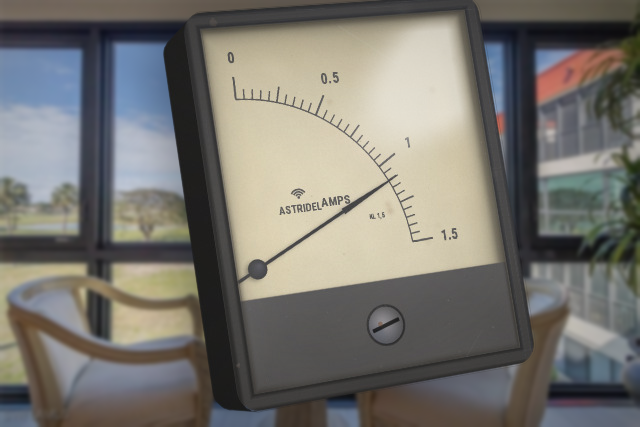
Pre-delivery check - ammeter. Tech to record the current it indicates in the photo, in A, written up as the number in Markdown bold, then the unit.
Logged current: **1.1** A
